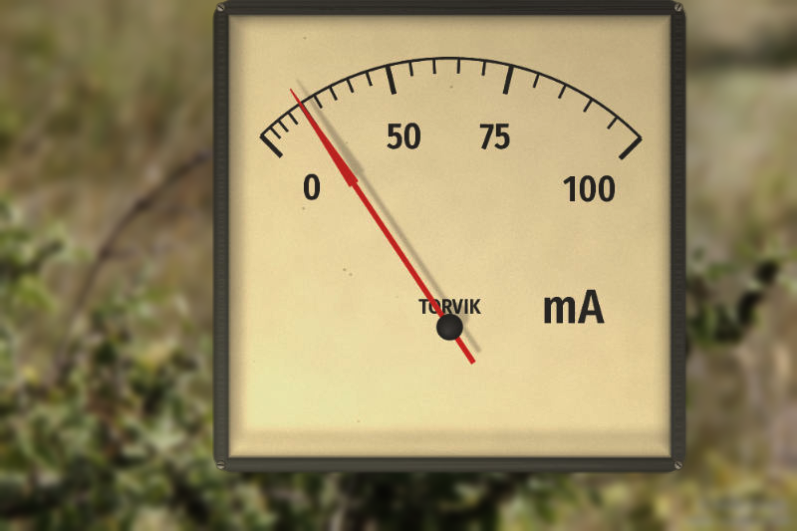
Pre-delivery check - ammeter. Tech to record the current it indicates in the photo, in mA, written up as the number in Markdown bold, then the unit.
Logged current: **25** mA
